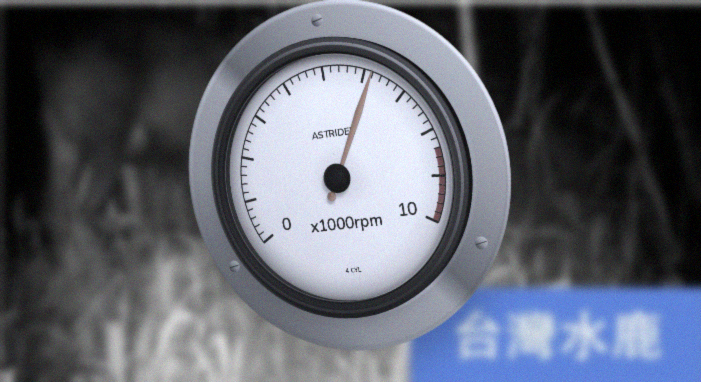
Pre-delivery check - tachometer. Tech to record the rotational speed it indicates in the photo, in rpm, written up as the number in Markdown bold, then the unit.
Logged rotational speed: **6200** rpm
